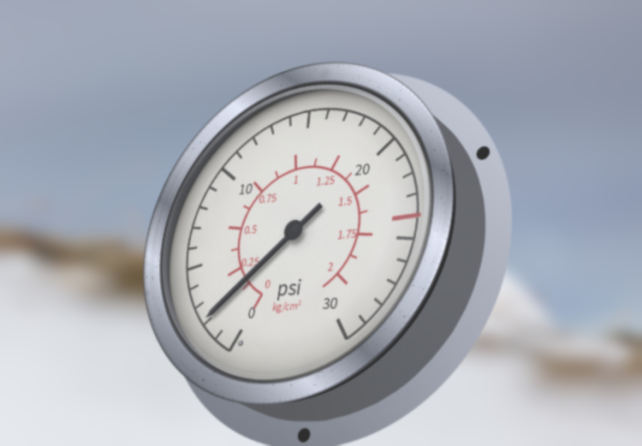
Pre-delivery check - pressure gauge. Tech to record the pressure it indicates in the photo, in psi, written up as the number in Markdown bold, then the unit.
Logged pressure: **2** psi
